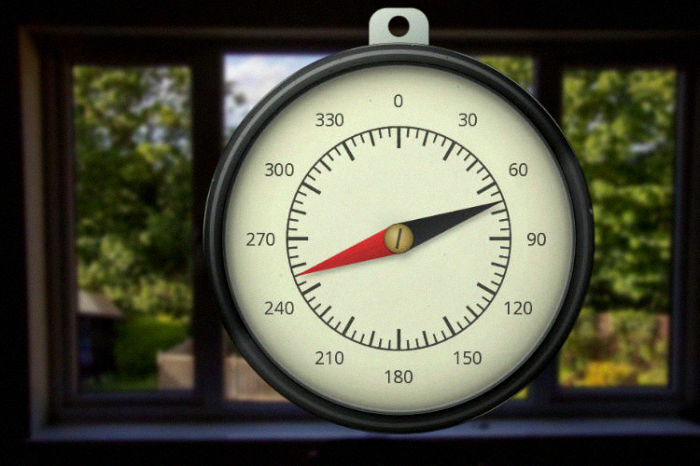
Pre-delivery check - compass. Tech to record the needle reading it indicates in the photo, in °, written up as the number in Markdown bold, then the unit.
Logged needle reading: **250** °
